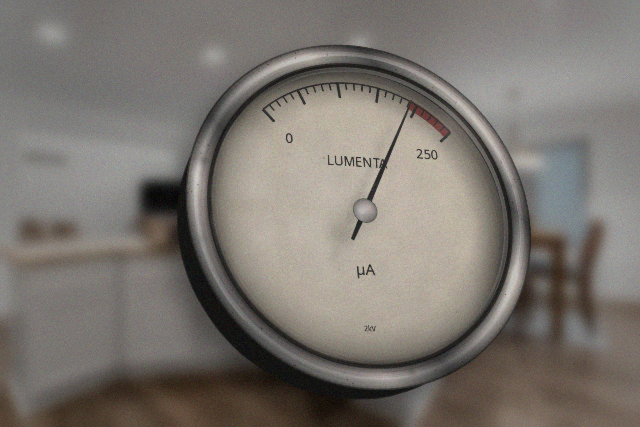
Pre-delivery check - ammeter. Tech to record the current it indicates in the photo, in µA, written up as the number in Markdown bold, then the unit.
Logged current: **190** µA
